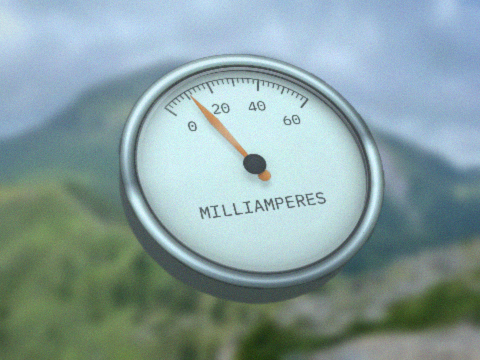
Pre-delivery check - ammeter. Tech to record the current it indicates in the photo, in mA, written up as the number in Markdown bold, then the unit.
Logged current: **10** mA
